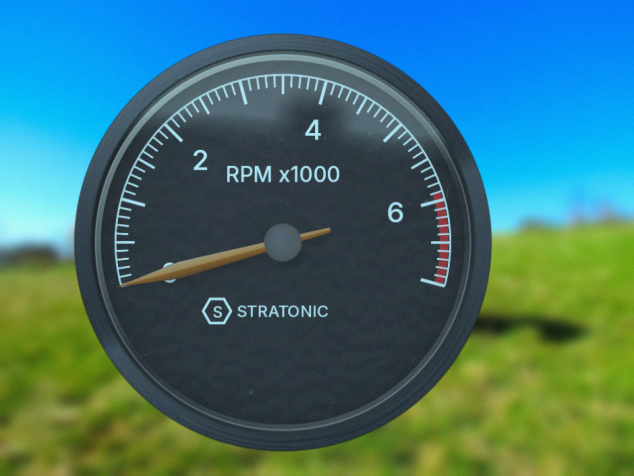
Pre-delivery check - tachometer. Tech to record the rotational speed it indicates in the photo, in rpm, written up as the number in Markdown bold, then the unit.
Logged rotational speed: **0** rpm
